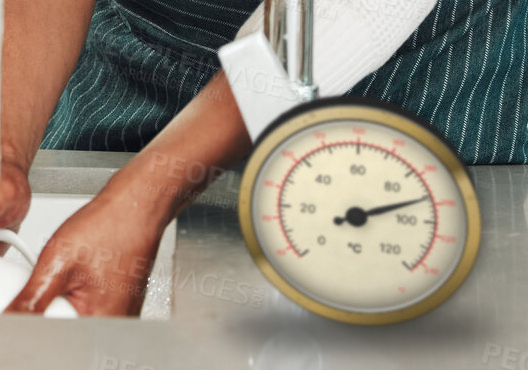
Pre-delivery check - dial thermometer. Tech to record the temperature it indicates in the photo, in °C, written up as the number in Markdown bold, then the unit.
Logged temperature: **90** °C
